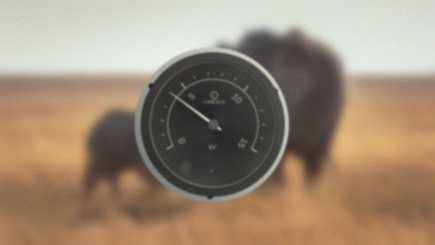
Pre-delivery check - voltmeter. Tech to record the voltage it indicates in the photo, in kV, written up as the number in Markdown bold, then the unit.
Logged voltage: **4** kV
